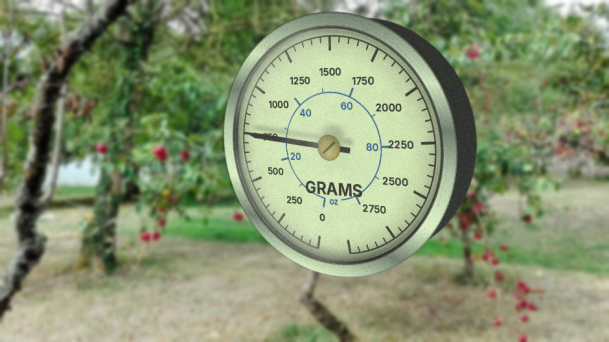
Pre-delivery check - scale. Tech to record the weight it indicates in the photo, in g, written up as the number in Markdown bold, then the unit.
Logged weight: **750** g
